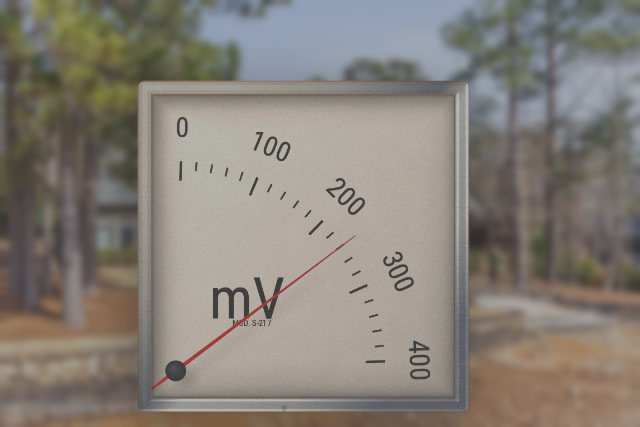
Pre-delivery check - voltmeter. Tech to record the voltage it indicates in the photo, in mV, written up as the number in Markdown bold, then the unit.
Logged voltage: **240** mV
